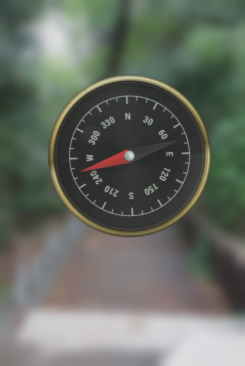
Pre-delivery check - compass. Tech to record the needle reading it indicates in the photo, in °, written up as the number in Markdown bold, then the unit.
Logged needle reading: **255** °
